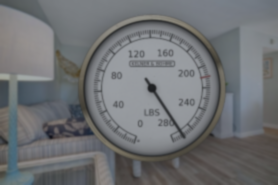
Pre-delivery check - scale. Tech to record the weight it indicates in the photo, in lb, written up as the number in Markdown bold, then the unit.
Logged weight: **270** lb
